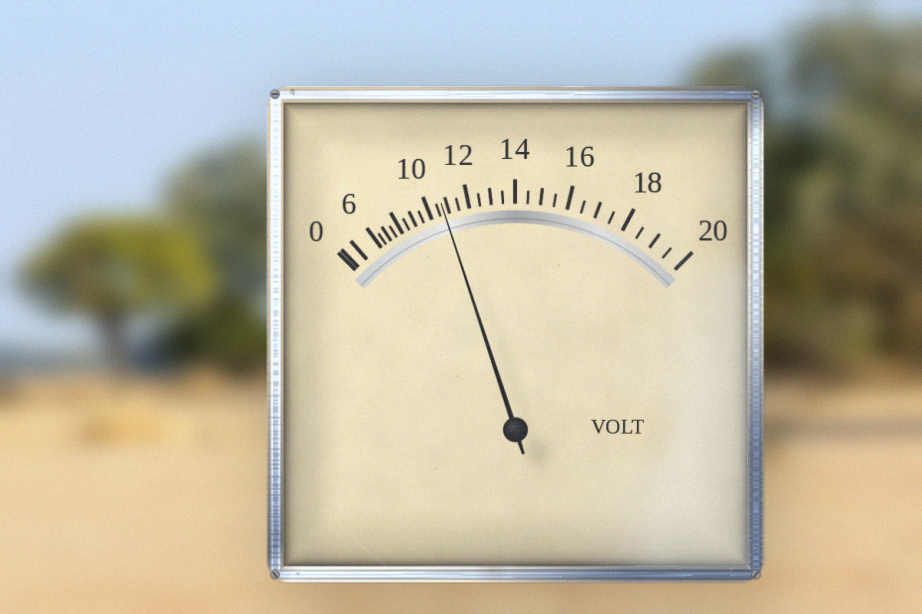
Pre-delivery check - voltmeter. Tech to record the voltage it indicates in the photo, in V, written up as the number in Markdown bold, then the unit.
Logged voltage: **10.75** V
